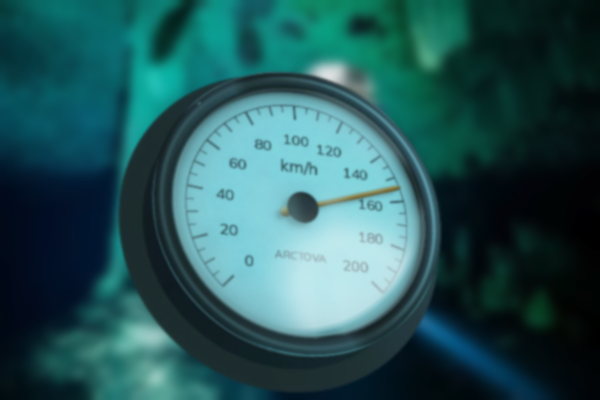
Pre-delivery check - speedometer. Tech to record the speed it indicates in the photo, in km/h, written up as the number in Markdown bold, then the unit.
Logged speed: **155** km/h
